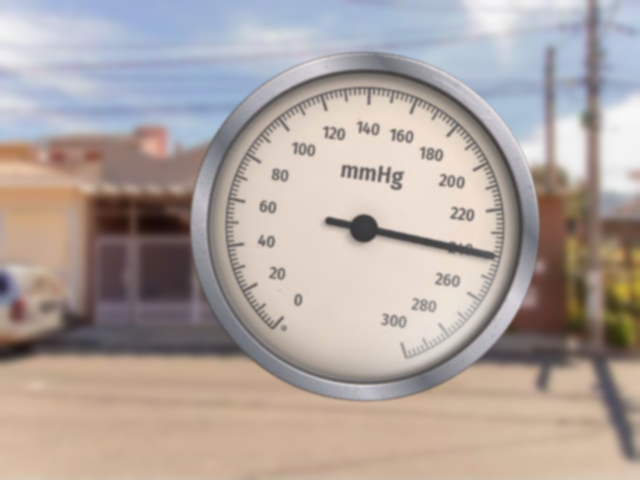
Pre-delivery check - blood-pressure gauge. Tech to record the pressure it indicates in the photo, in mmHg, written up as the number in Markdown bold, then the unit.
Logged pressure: **240** mmHg
